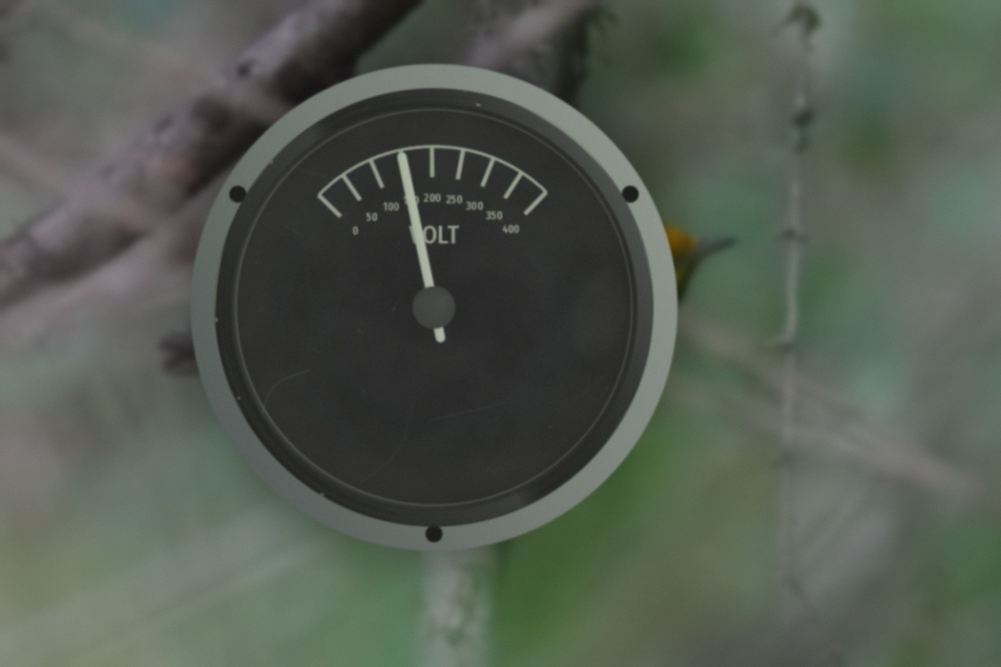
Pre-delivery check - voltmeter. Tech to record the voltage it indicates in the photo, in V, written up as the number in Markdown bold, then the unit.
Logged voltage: **150** V
